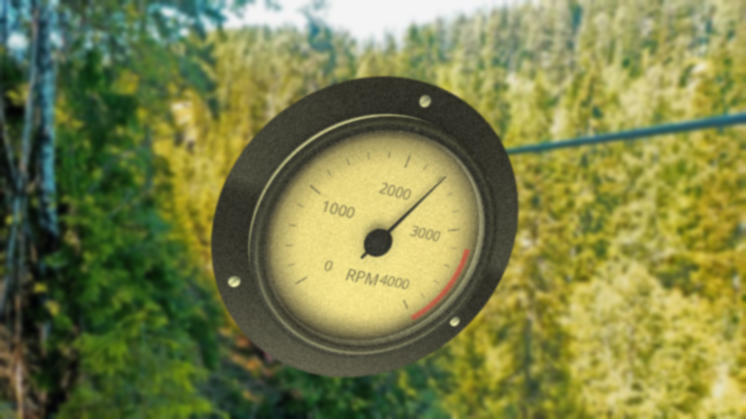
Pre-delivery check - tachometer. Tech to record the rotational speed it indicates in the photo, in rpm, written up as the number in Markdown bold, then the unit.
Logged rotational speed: **2400** rpm
